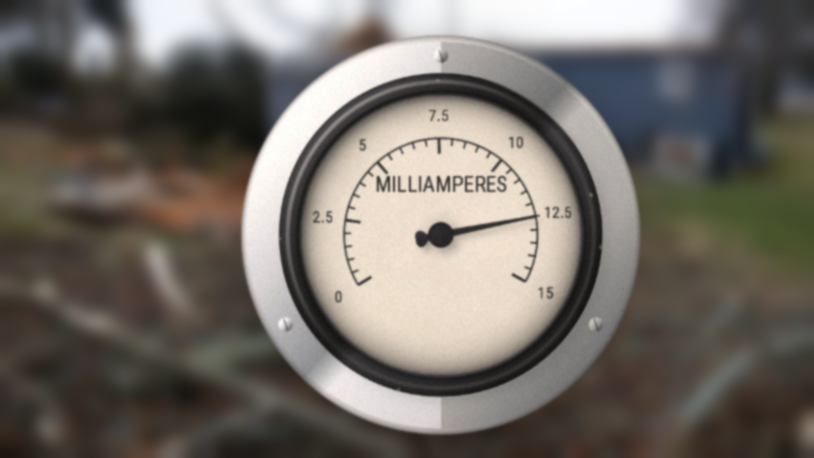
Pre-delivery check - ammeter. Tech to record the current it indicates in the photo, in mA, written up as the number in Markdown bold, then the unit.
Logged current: **12.5** mA
